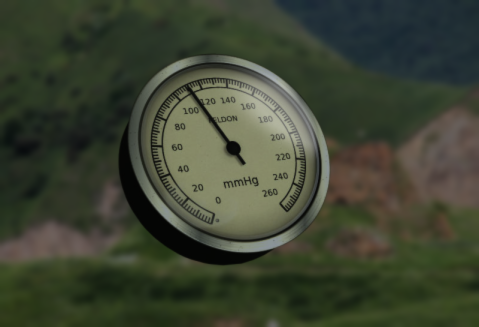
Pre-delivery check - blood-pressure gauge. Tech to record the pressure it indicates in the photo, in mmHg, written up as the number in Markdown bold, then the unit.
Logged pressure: **110** mmHg
